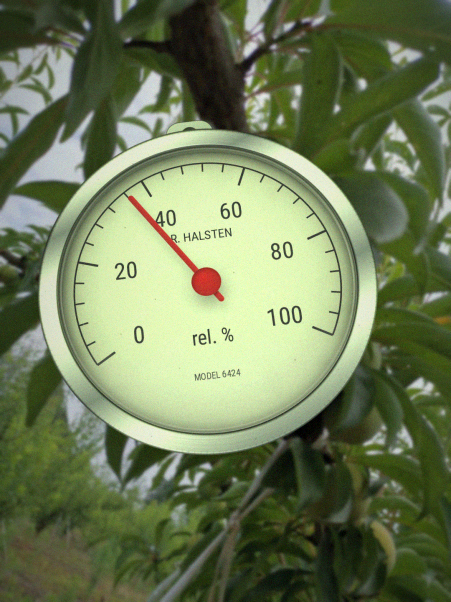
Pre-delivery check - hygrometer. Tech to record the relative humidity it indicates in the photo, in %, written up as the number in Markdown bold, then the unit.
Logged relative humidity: **36** %
